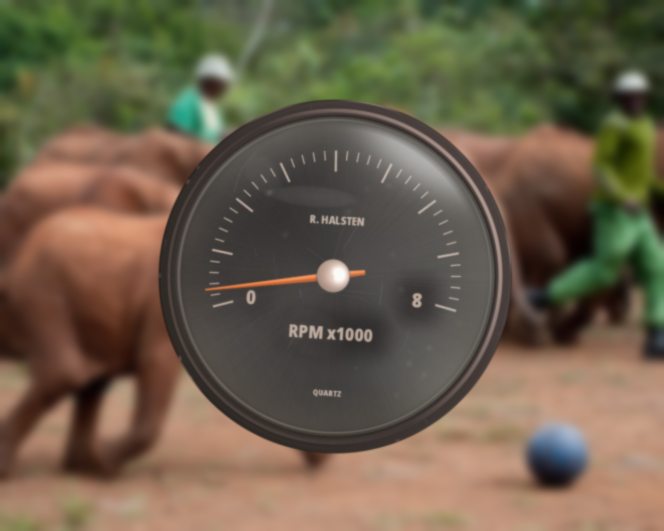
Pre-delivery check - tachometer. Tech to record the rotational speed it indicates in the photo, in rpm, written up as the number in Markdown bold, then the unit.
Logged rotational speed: **300** rpm
